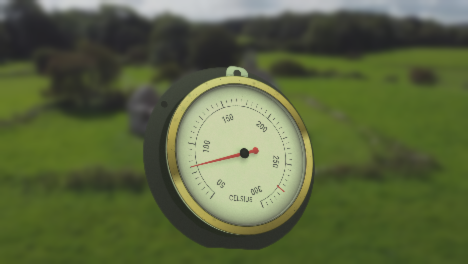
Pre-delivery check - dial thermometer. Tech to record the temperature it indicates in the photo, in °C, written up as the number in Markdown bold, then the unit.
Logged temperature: **80** °C
